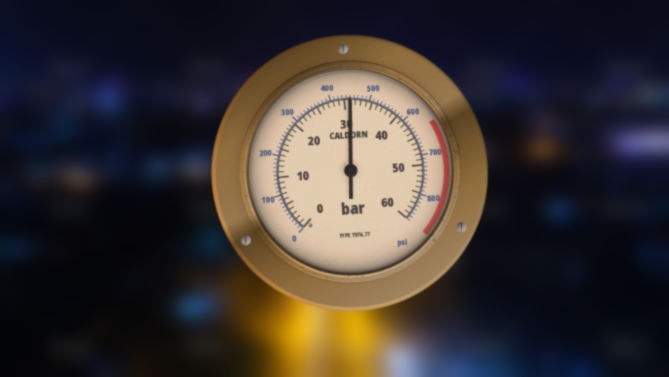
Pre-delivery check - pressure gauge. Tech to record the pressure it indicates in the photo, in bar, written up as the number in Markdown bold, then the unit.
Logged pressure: **31** bar
